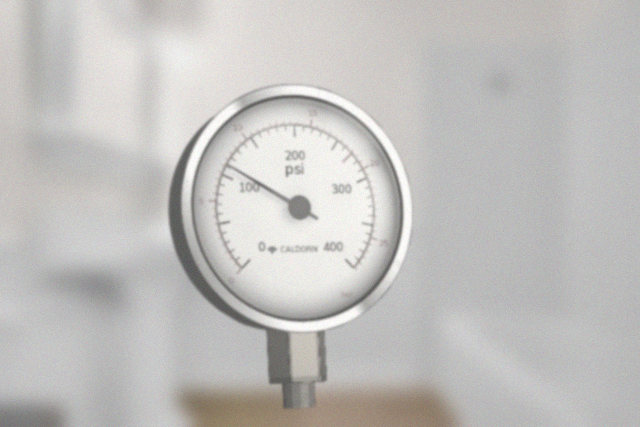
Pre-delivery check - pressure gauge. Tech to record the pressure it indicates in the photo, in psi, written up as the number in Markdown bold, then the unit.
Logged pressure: **110** psi
